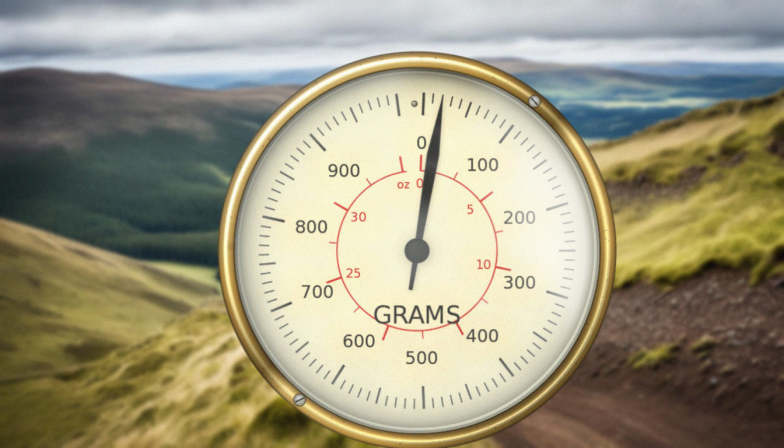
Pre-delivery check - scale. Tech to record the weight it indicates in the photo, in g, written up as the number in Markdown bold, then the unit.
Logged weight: **20** g
